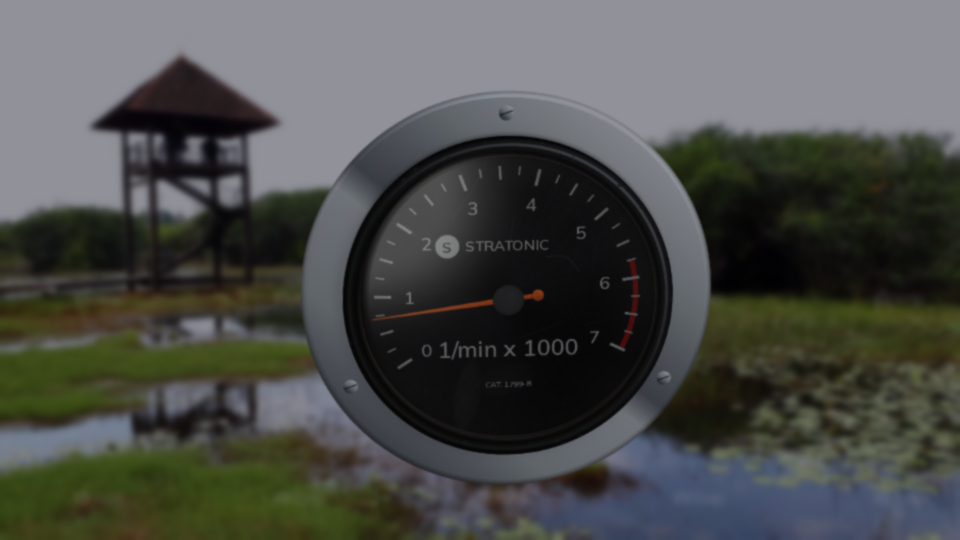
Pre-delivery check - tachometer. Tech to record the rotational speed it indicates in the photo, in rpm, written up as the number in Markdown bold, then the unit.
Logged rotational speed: **750** rpm
